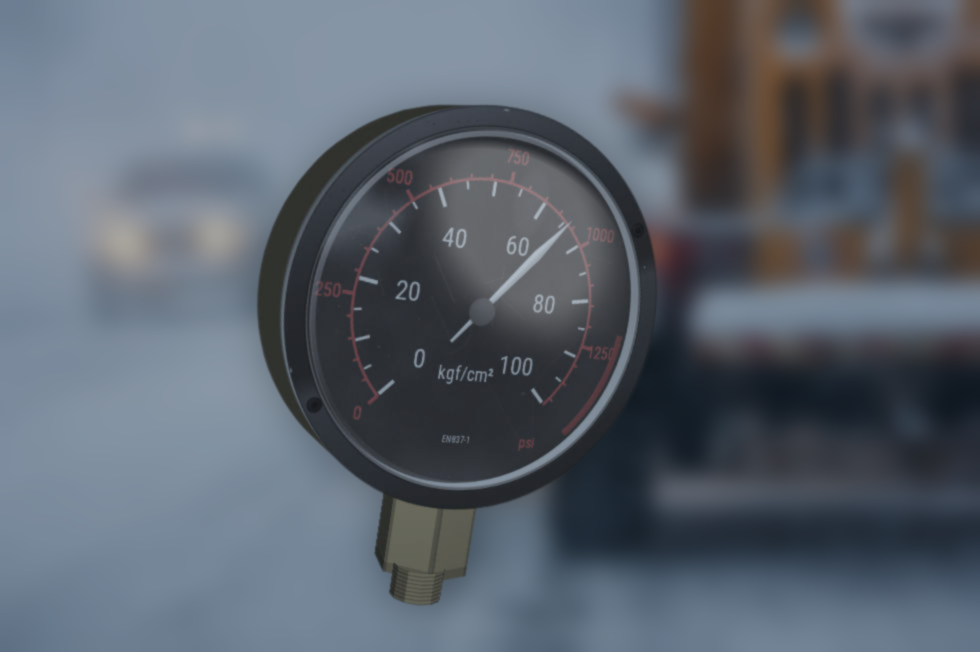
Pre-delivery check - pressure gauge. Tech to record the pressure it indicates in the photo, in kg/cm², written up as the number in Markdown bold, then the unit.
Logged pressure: **65** kg/cm²
